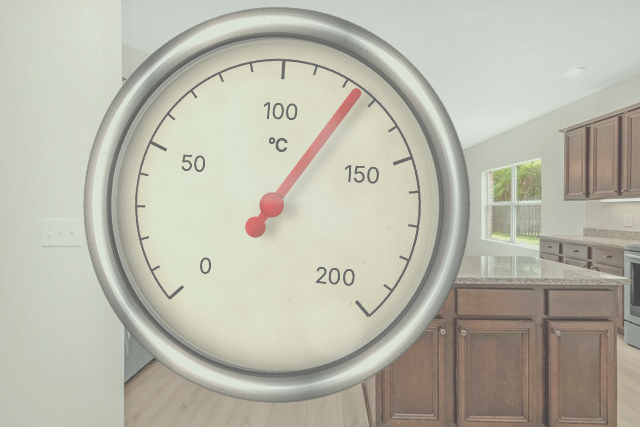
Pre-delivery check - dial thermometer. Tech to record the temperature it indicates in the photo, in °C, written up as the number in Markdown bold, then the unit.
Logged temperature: **125** °C
